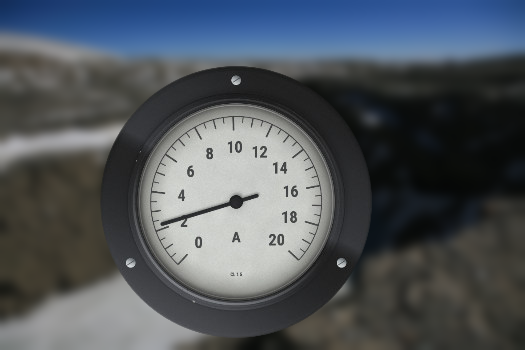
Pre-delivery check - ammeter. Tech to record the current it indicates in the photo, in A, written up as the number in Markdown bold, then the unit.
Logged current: **2.25** A
